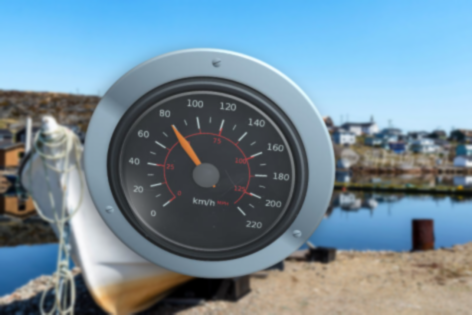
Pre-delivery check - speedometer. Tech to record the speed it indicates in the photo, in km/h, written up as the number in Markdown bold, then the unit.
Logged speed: **80** km/h
